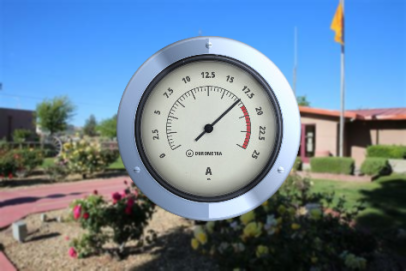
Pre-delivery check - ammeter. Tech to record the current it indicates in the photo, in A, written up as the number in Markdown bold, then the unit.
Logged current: **17.5** A
